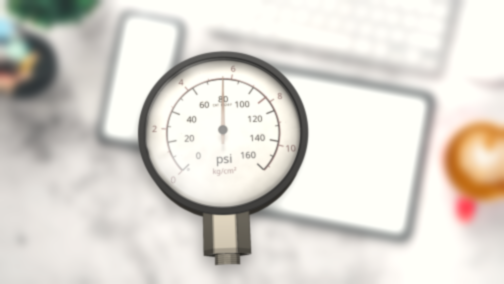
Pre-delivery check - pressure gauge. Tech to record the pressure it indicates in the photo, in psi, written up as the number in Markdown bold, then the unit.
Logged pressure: **80** psi
